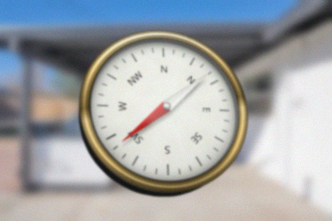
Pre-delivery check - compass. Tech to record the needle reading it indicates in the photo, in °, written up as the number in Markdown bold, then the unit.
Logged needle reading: **230** °
